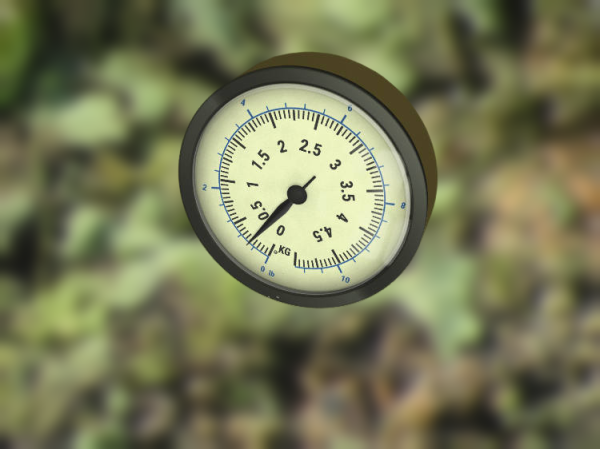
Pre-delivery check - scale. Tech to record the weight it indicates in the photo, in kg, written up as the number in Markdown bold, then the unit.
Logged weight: **0.25** kg
